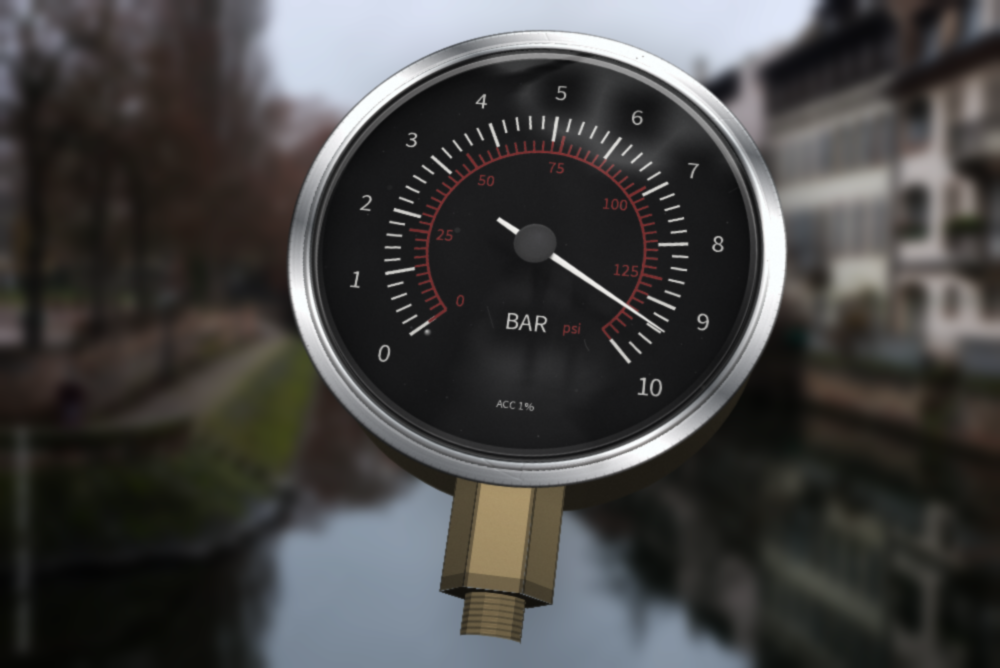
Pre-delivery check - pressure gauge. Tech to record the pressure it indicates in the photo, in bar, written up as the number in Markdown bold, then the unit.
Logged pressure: **9.4** bar
